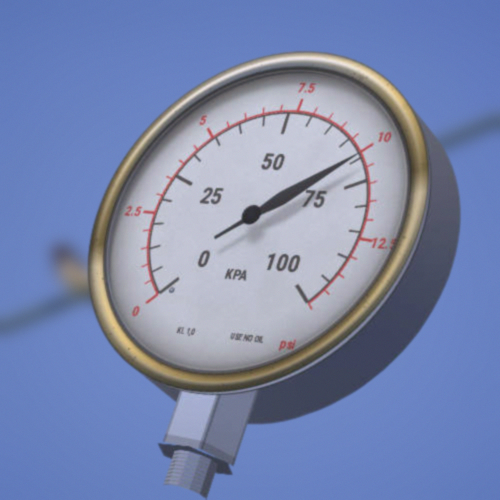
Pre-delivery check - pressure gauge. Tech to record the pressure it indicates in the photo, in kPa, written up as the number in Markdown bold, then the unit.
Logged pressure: **70** kPa
